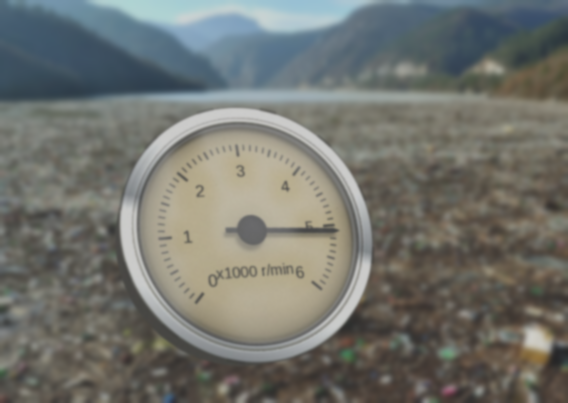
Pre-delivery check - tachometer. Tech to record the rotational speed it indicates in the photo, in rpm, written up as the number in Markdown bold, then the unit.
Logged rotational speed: **5100** rpm
